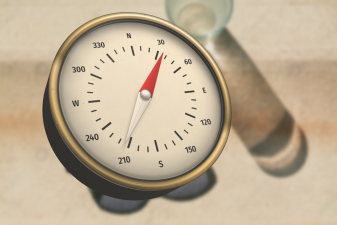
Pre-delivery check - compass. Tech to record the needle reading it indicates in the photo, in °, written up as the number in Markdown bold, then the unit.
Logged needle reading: **35** °
